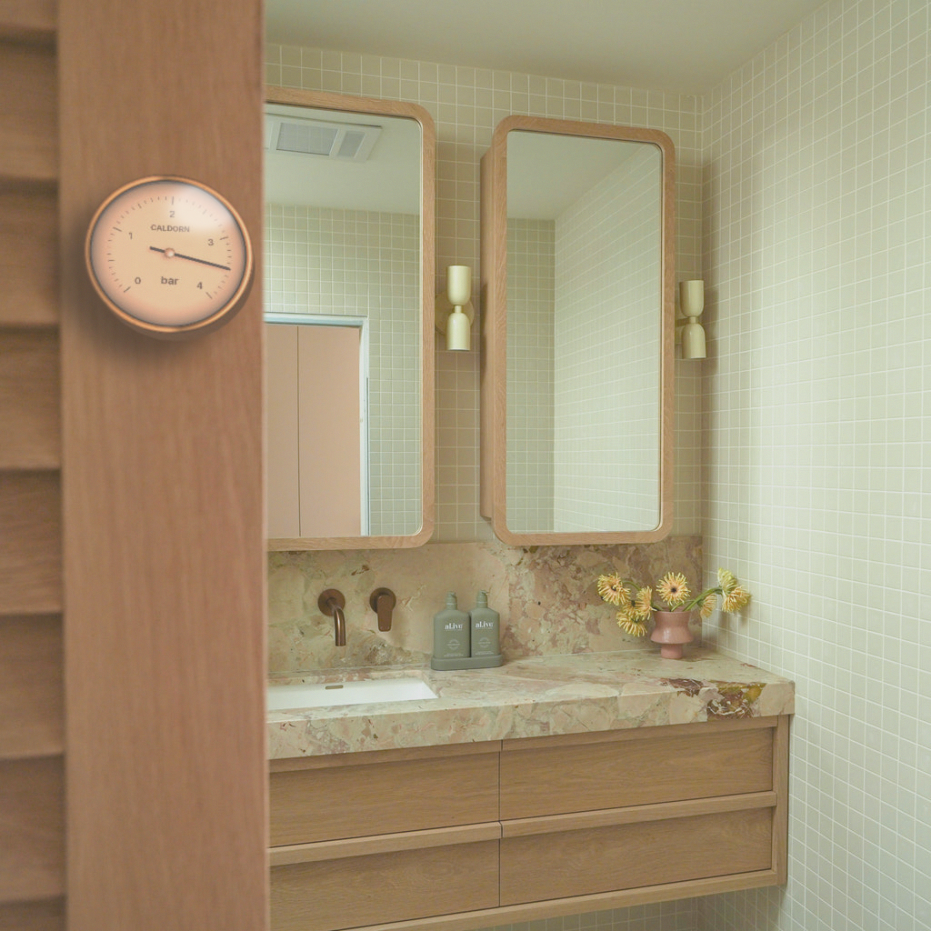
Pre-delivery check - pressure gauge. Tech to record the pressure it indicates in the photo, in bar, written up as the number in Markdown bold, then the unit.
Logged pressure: **3.5** bar
